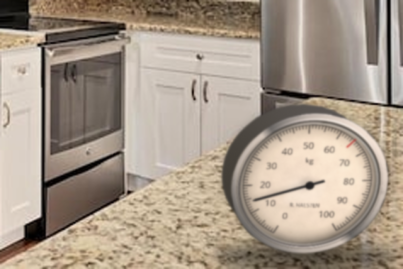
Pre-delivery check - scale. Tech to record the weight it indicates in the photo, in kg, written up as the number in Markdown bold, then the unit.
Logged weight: **15** kg
